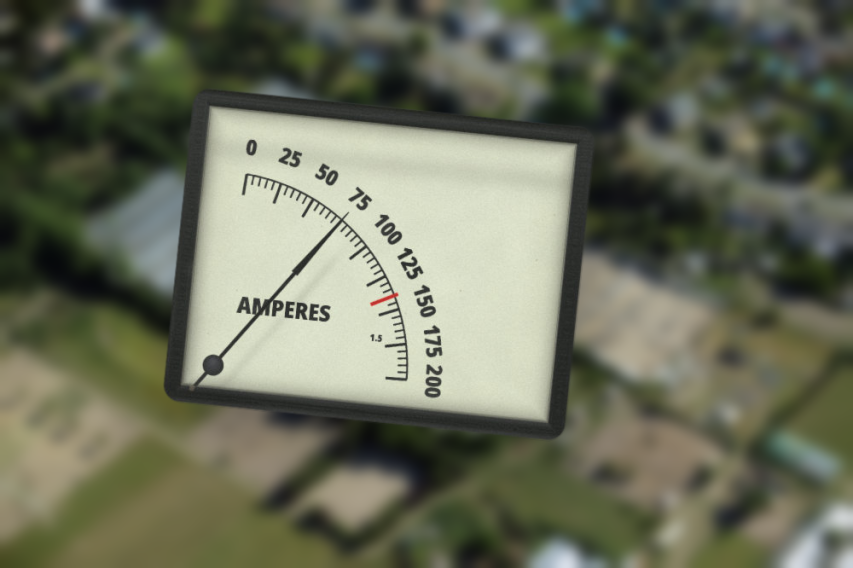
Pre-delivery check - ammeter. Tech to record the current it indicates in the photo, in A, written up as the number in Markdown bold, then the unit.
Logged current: **75** A
